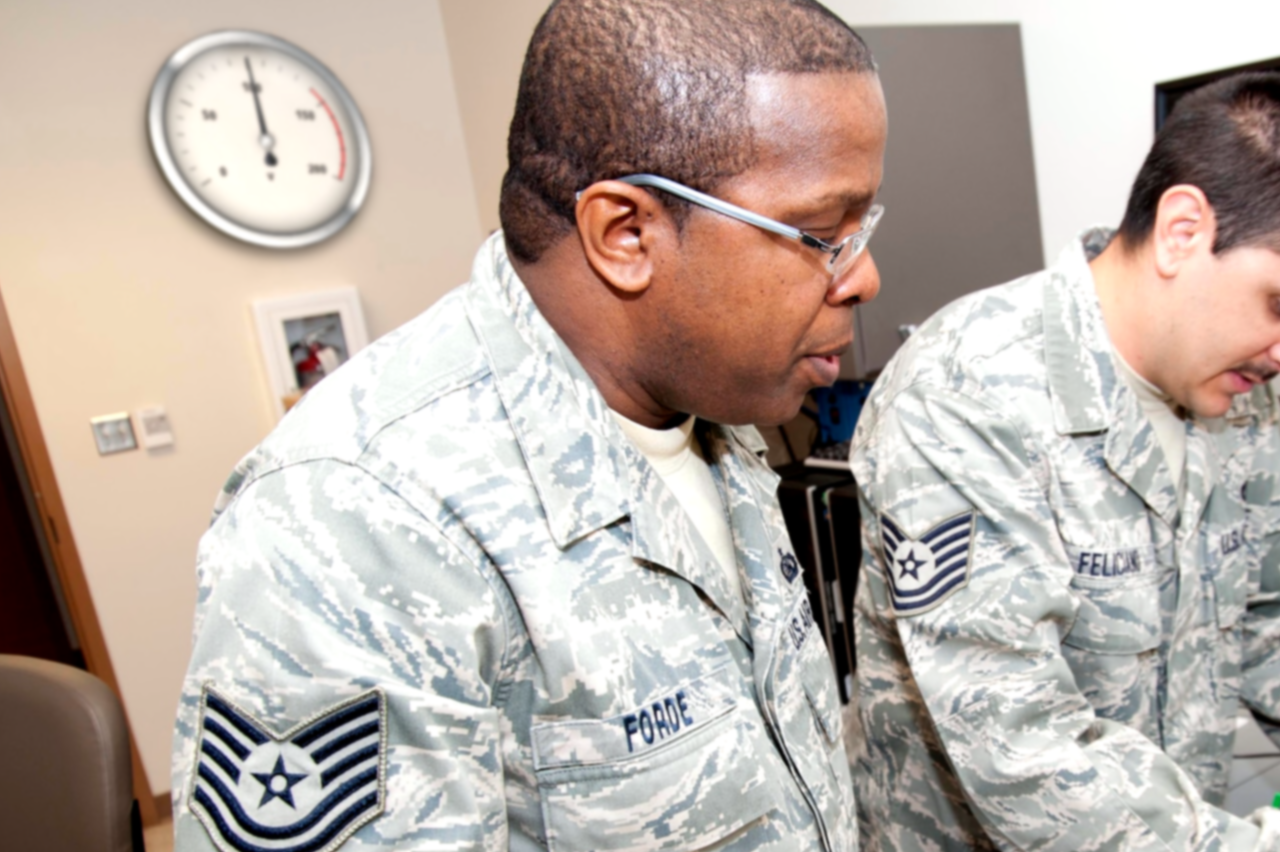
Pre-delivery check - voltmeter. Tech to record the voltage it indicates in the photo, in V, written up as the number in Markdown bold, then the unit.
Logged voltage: **100** V
